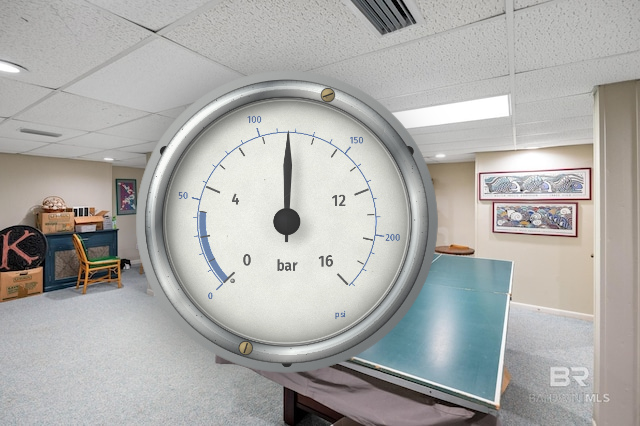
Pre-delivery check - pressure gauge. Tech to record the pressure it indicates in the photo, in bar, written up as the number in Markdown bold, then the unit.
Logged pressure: **8** bar
